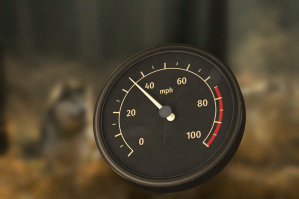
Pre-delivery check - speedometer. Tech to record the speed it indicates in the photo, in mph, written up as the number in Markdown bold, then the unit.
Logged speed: **35** mph
